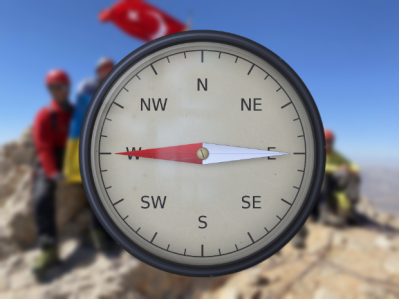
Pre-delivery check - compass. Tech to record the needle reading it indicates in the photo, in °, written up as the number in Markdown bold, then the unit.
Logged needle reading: **270** °
